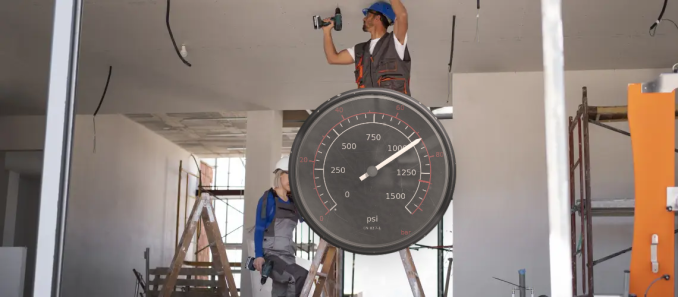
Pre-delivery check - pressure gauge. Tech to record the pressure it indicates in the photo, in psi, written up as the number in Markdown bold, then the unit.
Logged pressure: **1050** psi
